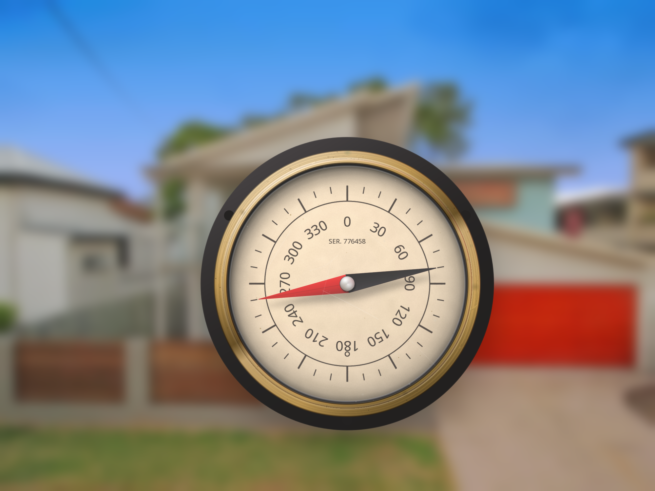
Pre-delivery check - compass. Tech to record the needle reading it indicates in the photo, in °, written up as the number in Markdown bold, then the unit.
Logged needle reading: **260** °
